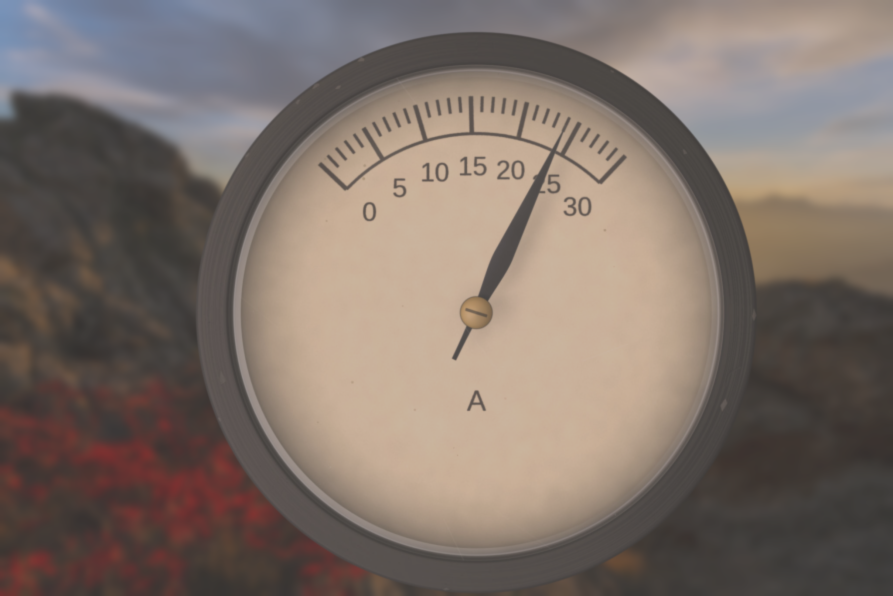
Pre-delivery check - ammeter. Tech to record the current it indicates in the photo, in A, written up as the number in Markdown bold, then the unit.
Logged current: **24** A
